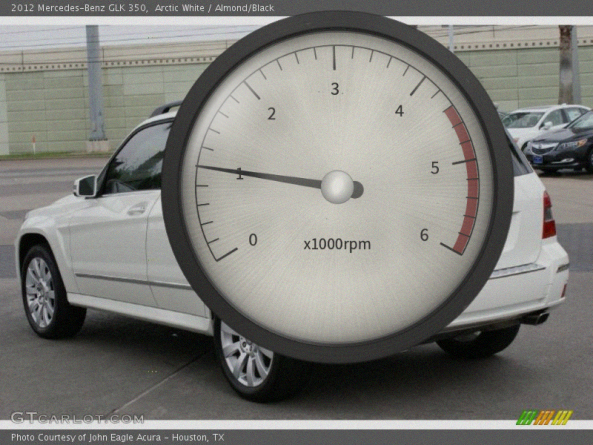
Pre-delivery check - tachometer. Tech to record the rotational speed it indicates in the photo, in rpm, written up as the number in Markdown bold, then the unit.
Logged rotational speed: **1000** rpm
